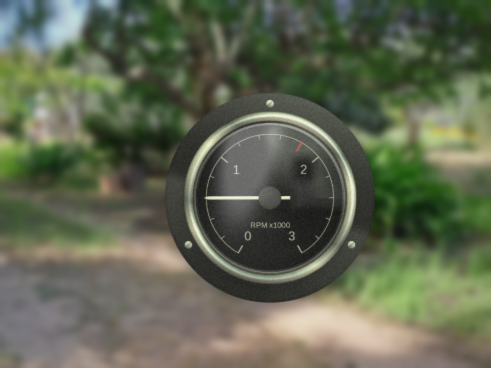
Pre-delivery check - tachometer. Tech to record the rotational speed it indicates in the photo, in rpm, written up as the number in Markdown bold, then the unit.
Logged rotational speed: **600** rpm
